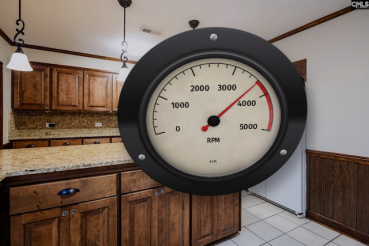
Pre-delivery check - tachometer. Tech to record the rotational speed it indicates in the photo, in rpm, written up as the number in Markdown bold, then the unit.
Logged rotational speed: **3600** rpm
